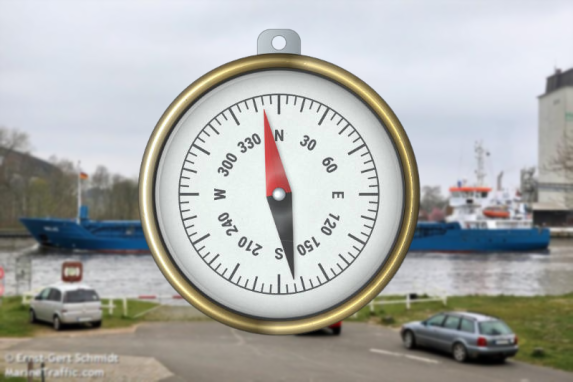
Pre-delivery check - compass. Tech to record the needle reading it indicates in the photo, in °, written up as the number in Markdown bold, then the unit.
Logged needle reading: **350** °
